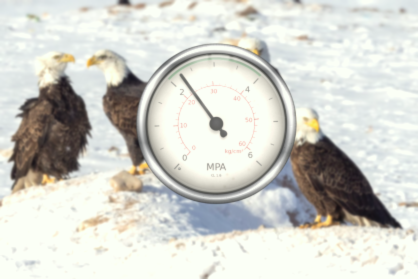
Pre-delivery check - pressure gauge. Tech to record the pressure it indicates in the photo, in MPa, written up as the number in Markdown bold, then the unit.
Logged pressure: **2.25** MPa
